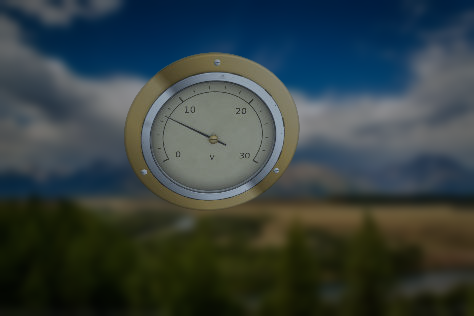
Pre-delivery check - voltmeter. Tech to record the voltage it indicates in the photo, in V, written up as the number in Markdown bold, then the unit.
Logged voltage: **7** V
